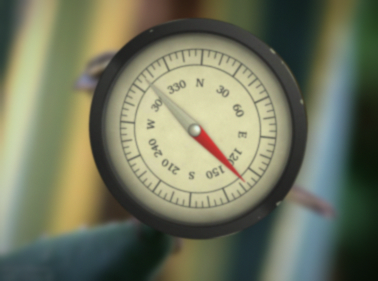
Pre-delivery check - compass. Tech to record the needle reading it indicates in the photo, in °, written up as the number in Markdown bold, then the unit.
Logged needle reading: **130** °
